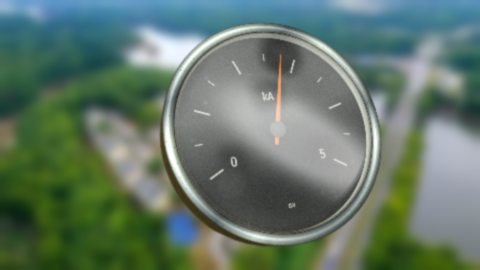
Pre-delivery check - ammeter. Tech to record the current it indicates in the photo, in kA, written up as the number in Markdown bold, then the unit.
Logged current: **2.75** kA
